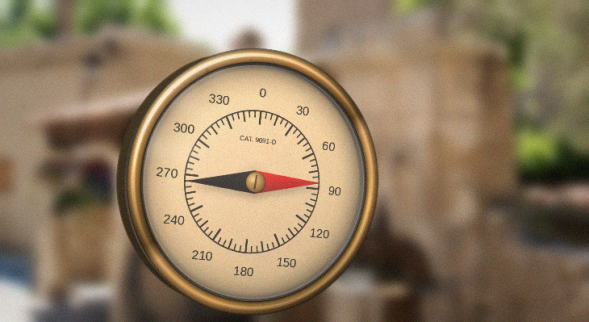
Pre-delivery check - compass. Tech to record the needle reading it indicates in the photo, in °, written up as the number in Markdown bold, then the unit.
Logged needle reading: **85** °
